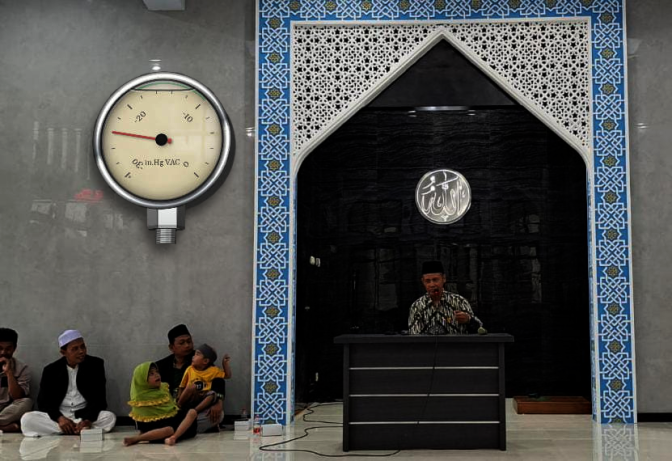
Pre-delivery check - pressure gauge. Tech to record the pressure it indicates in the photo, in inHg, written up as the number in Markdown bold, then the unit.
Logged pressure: **-24** inHg
